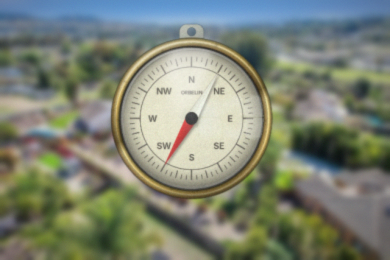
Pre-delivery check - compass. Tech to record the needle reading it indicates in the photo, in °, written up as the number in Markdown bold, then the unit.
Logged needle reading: **210** °
